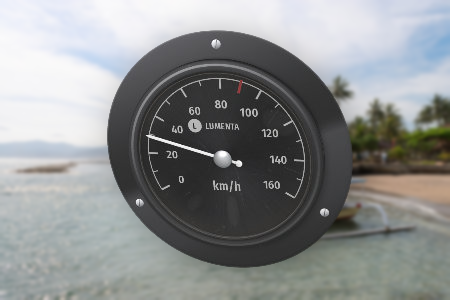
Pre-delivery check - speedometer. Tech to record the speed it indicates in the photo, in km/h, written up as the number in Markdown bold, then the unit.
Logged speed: **30** km/h
